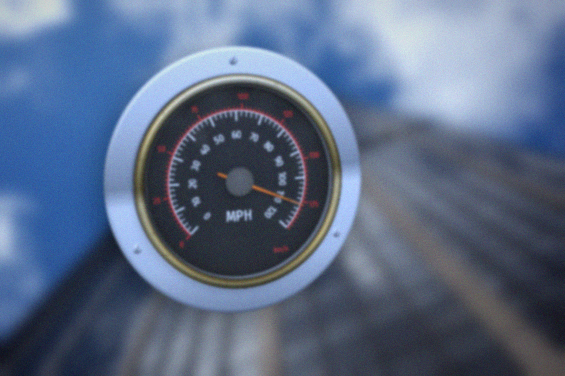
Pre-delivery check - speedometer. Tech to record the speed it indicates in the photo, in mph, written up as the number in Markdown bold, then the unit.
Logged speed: **110** mph
